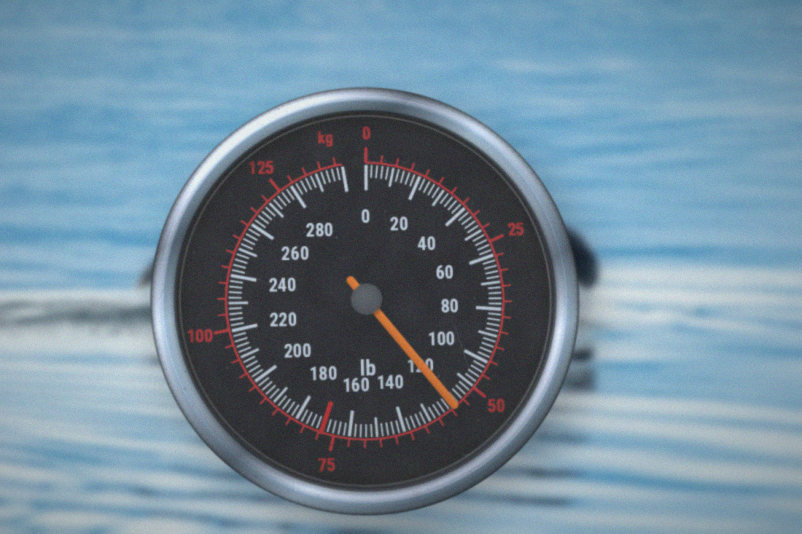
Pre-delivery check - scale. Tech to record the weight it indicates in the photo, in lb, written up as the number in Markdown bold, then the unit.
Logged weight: **120** lb
